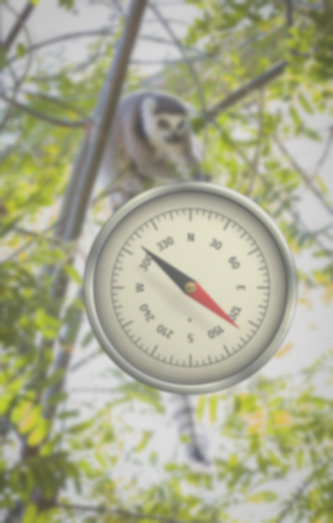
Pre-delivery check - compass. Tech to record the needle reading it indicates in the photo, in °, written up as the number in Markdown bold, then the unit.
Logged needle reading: **130** °
